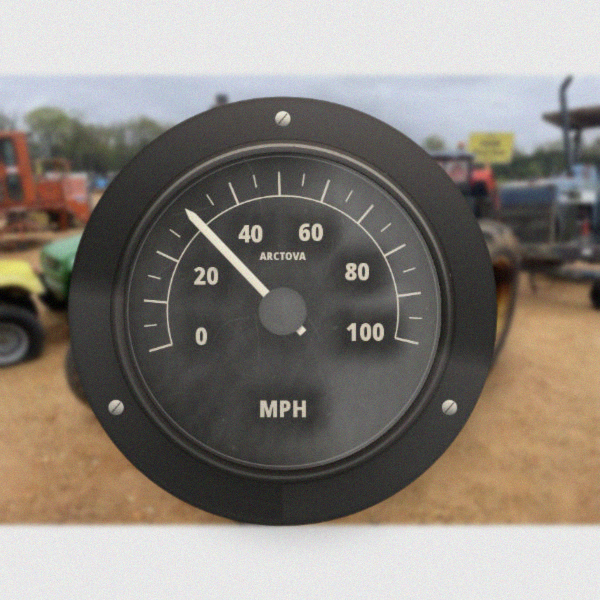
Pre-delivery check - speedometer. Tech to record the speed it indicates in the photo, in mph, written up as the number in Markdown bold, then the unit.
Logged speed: **30** mph
